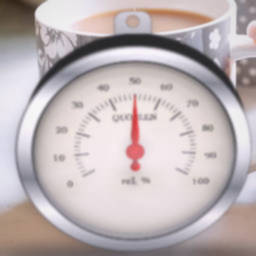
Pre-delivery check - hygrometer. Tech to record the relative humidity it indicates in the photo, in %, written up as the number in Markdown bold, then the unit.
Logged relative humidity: **50** %
